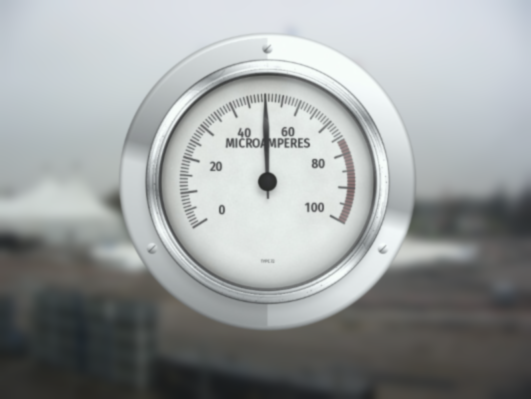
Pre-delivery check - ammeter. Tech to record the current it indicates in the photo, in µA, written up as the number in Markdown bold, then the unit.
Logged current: **50** µA
